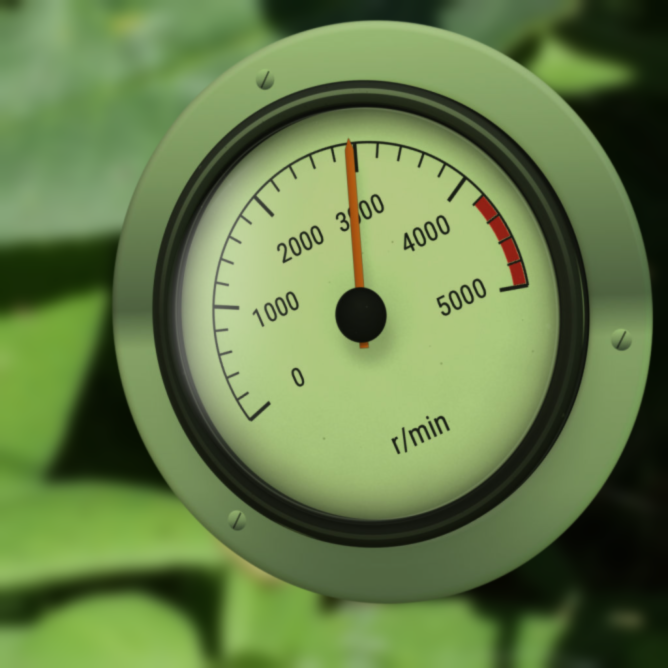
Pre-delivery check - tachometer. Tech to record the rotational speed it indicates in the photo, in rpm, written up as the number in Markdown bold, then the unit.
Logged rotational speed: **3000** rpm
